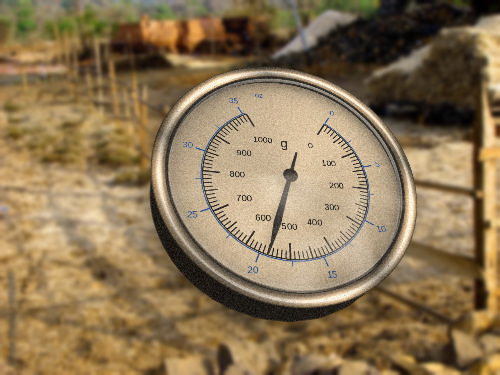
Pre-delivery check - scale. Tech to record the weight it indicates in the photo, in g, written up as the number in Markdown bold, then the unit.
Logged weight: **550** g
